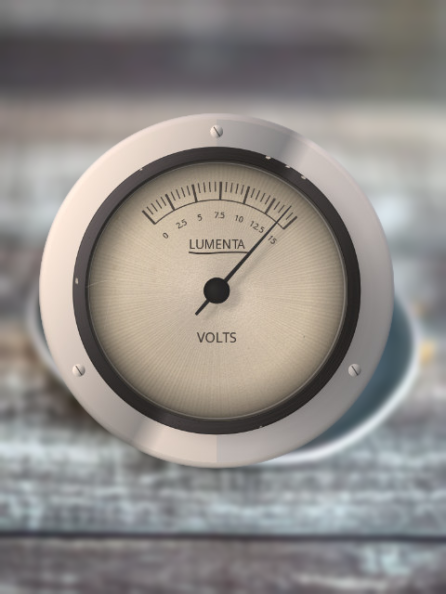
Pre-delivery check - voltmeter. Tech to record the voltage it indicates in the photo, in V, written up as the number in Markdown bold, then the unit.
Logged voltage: **14** V
